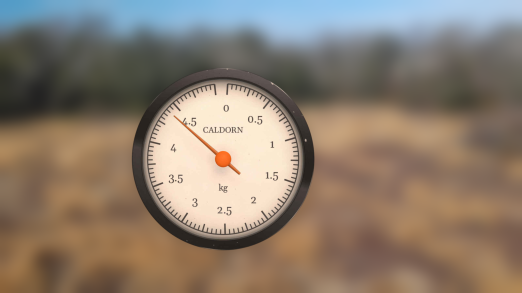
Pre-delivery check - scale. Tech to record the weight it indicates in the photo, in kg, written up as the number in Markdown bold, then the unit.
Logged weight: **4.4** kg
